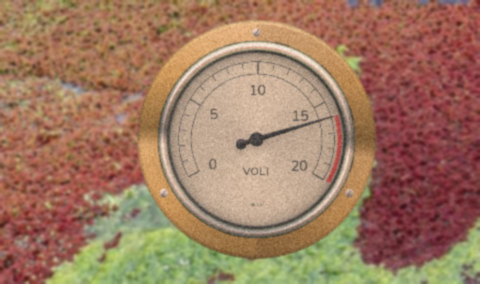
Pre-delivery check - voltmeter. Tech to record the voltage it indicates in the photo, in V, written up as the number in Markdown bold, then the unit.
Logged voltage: **16** V
